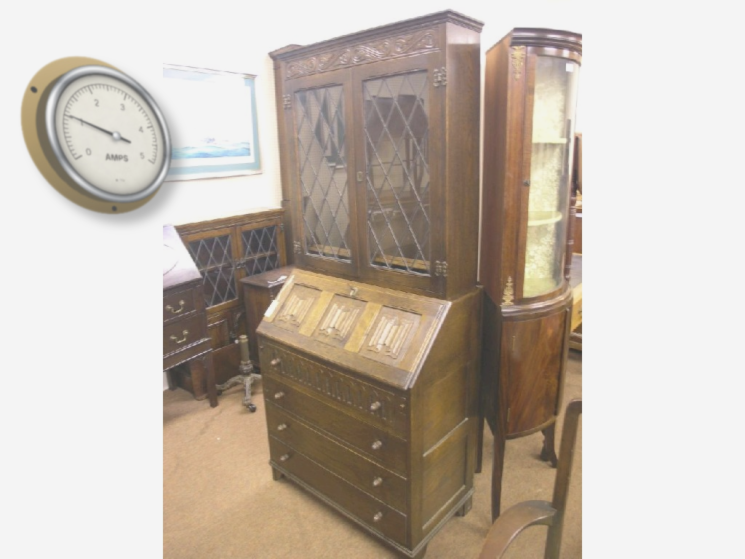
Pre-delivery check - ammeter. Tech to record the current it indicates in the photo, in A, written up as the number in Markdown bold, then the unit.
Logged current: **1** A
